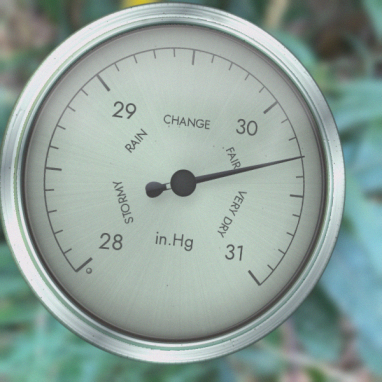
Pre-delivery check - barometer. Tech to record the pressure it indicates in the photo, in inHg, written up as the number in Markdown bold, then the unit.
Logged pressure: **30.3** inHg
